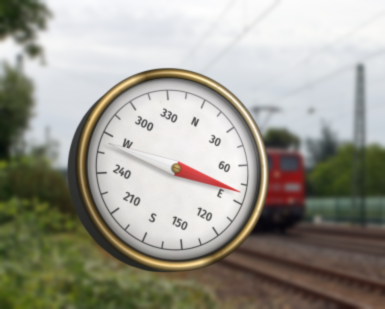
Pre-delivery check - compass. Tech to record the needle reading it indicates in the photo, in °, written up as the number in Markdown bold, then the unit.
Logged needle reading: **82.5** °
